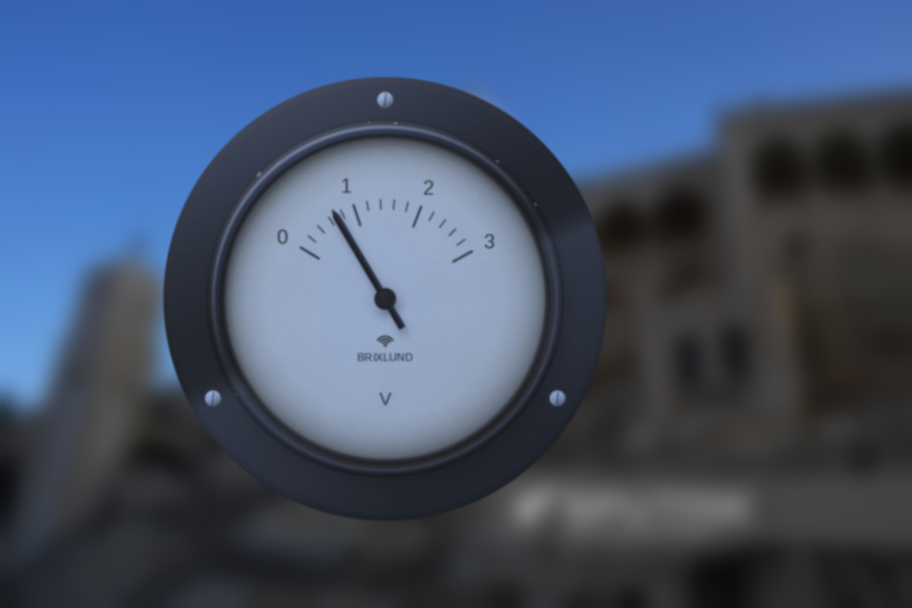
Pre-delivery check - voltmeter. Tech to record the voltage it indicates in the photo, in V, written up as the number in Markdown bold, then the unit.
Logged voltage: **0.7** V
